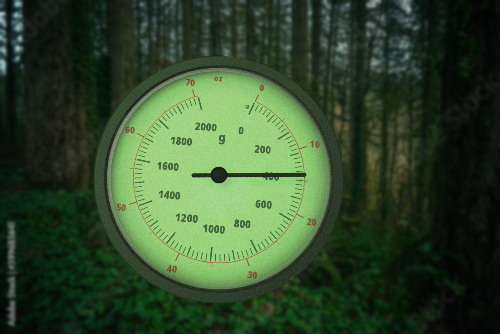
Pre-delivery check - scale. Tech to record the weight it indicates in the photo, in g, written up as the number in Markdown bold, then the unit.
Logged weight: **400** g
